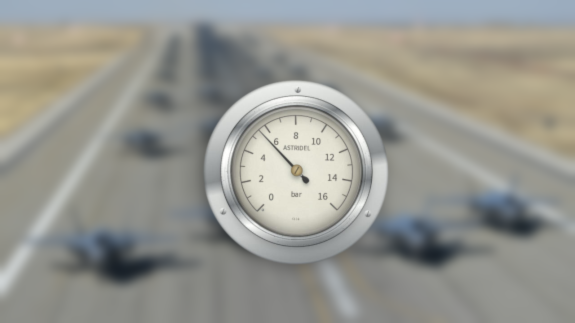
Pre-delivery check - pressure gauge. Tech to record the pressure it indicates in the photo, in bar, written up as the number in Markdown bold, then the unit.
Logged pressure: **5.5** bar
